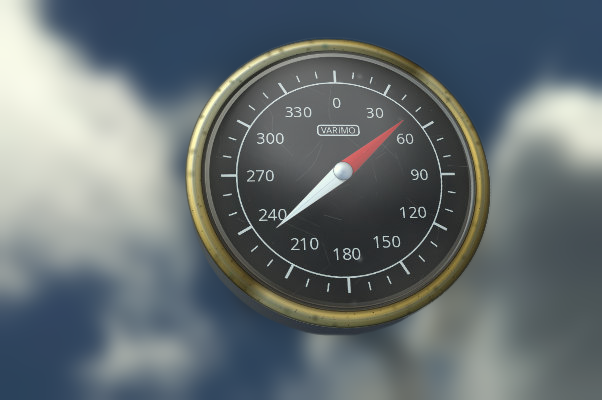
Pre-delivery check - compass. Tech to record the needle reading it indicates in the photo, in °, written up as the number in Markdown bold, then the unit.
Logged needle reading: **50** °
